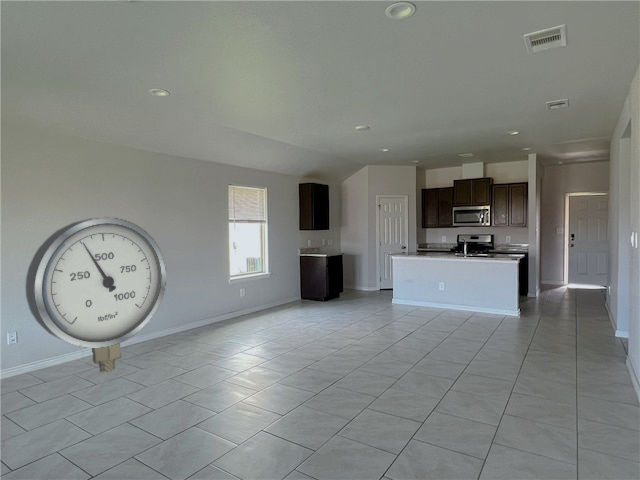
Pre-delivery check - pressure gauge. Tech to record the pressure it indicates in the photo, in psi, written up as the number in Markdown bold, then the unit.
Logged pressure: **400** psi
